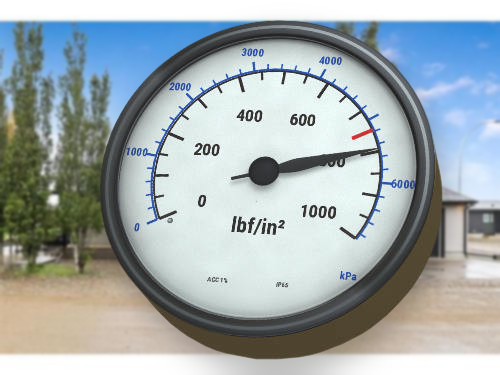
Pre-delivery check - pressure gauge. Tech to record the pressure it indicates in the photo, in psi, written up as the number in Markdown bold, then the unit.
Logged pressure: **800** psi
